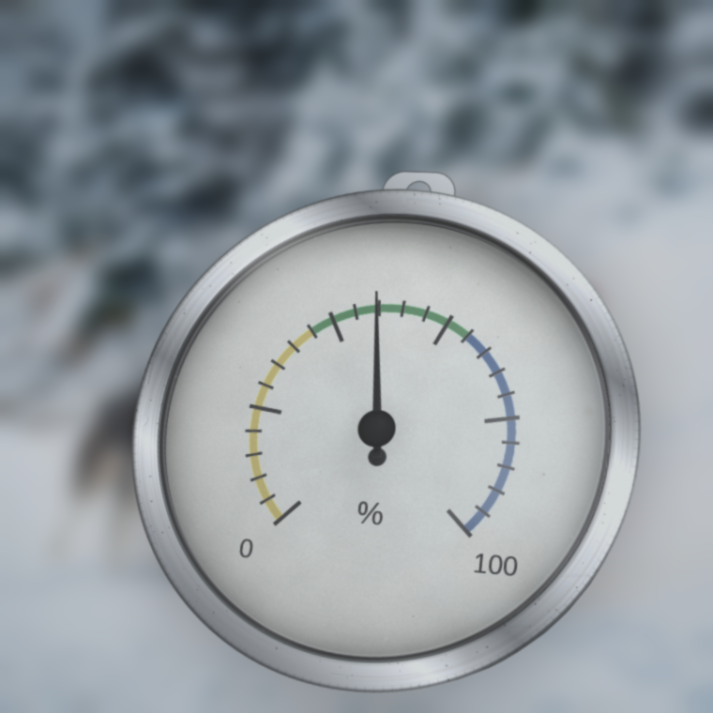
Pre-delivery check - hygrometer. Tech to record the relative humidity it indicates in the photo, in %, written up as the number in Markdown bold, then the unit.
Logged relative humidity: **48** %
